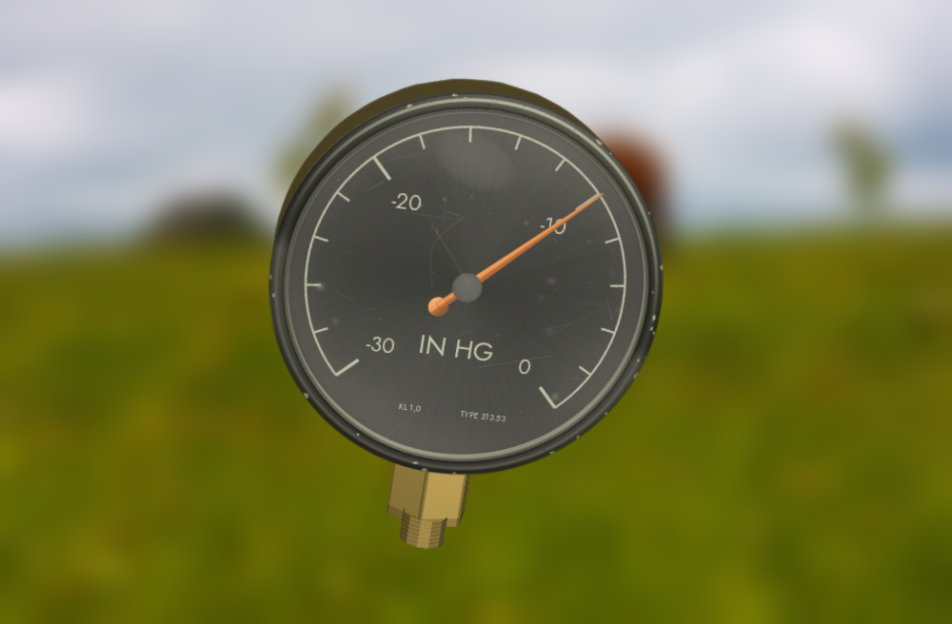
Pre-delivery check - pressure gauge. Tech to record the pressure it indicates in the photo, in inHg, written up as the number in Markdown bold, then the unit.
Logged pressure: **-10** inHg
